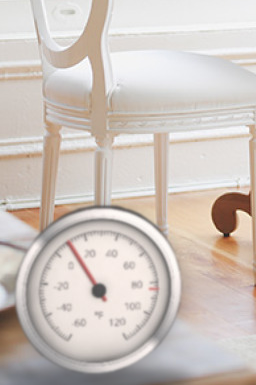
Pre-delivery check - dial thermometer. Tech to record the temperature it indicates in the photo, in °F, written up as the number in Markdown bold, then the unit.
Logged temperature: **10** °F
